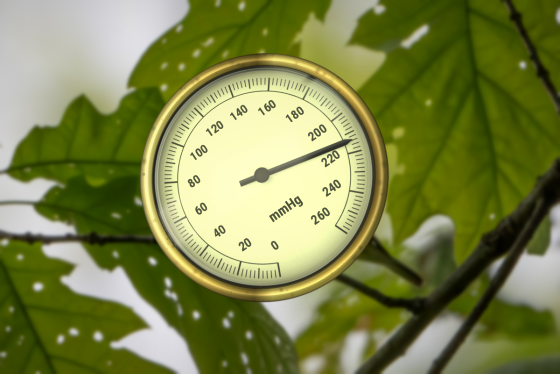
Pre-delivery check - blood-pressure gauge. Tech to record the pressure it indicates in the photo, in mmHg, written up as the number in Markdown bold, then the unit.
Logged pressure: **214** mmHg
